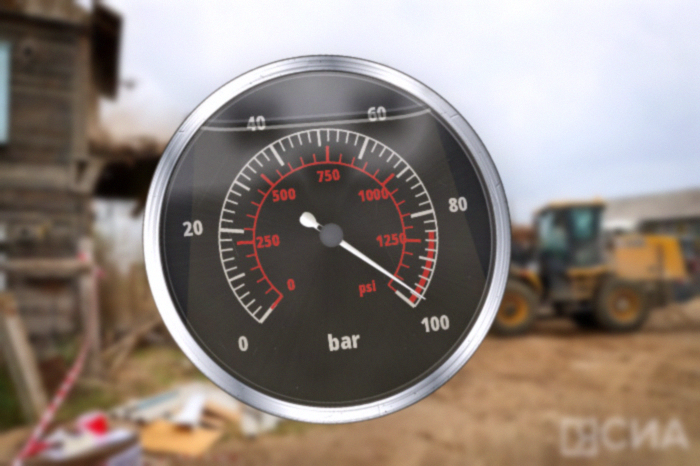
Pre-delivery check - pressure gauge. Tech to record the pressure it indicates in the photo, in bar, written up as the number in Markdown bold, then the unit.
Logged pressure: **98** bar
